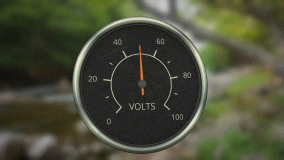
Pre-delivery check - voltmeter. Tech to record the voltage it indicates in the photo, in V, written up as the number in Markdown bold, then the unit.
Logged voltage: **50** V
